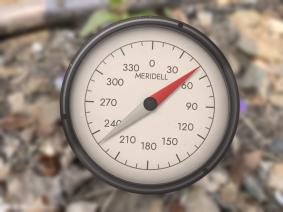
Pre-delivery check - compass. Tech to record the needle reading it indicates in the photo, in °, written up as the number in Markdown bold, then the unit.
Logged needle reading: **50** °
